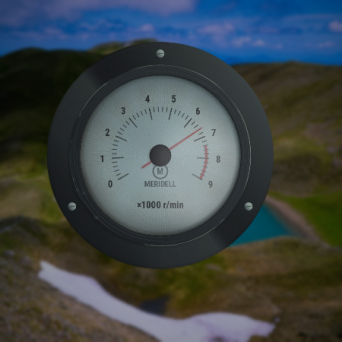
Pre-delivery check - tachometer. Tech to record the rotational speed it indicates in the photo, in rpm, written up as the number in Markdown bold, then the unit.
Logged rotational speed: **6600** rpm
